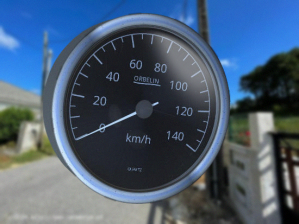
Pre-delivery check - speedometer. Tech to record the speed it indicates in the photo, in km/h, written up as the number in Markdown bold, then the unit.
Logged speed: **0** km/h
